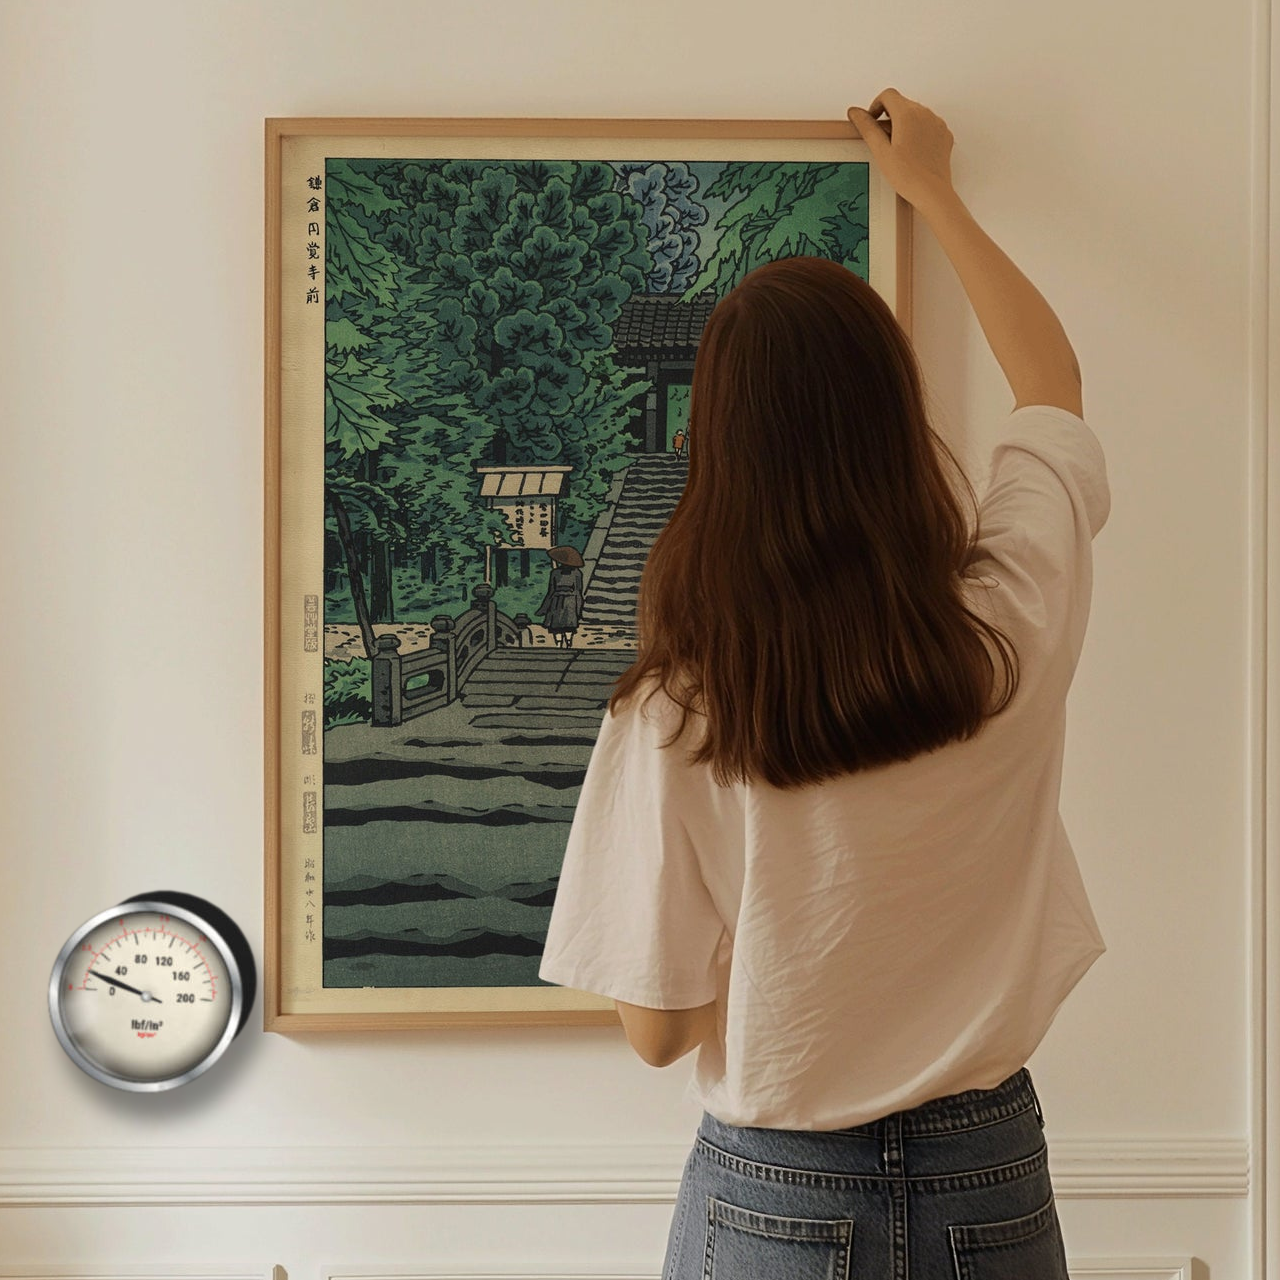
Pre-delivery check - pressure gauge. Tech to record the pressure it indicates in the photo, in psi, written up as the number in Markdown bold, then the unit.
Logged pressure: **20** psi
